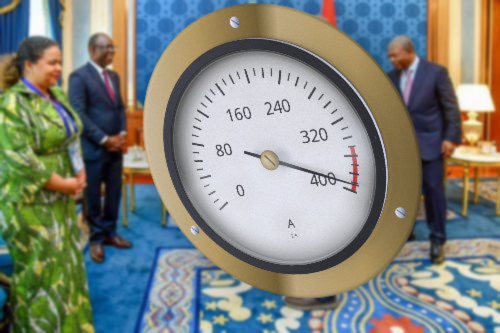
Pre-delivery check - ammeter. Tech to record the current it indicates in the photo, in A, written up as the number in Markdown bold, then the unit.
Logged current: **390** A
